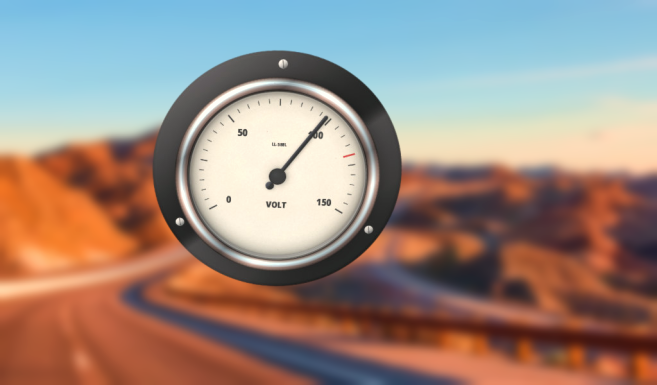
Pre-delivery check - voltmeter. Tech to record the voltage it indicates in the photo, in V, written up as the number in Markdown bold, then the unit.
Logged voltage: **97.5** V
